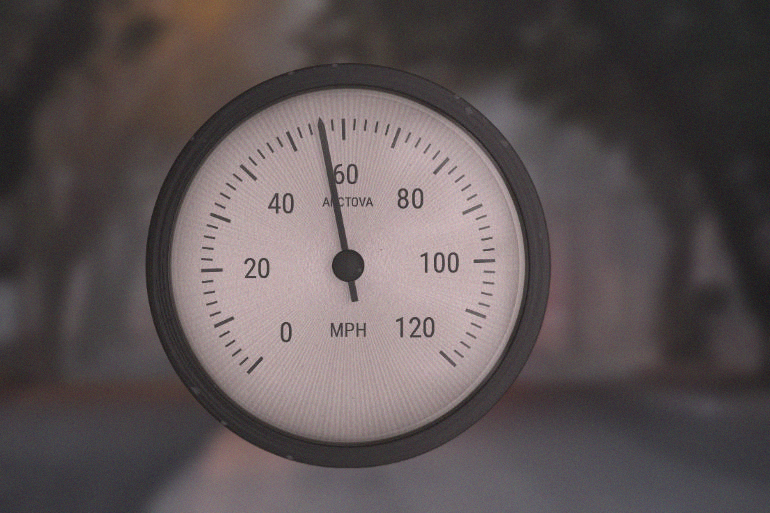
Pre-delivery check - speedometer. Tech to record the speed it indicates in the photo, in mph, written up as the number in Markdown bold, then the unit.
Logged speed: **56** mph
